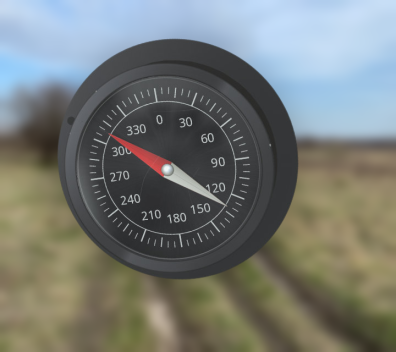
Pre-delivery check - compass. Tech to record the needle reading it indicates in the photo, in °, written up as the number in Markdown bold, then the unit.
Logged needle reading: **310** °
